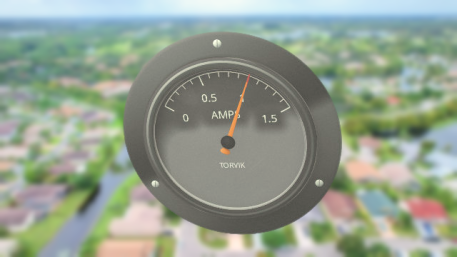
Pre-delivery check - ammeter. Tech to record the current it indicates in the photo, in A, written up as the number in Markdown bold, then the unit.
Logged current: **1** A
